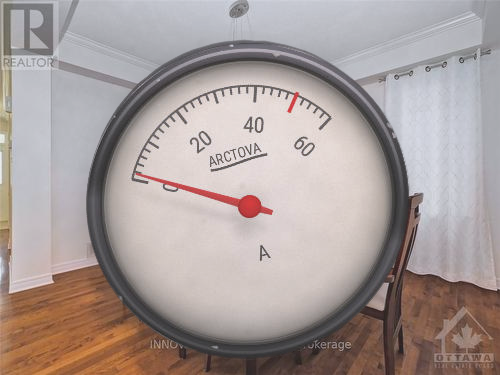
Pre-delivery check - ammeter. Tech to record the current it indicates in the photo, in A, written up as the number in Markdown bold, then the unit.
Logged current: **2** A
